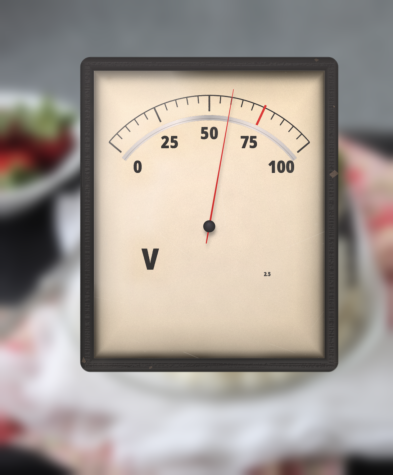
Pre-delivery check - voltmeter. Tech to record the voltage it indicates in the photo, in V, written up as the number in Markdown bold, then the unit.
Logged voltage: **60** V
